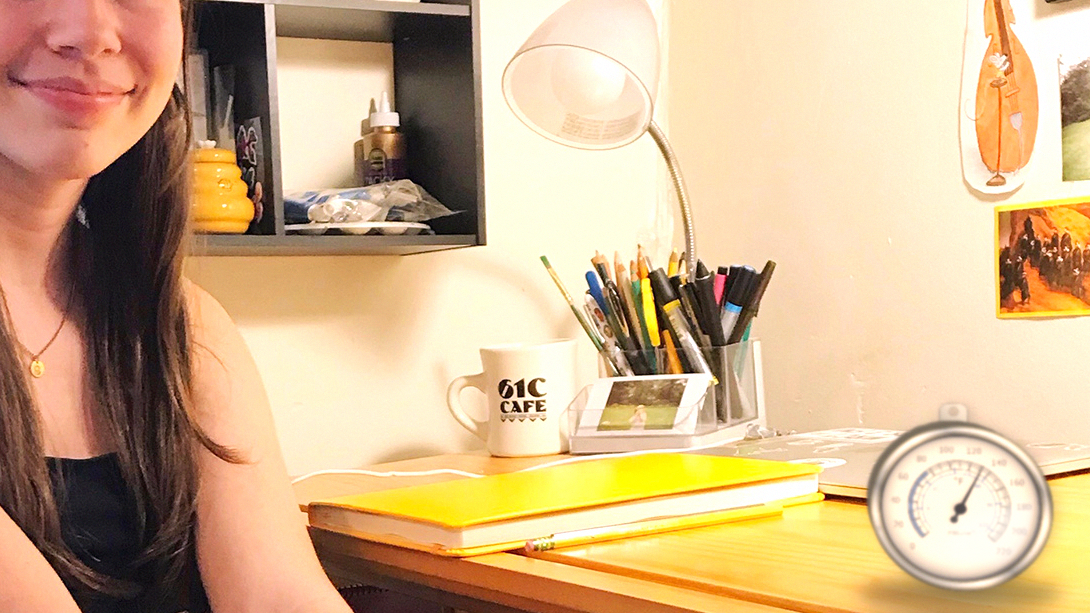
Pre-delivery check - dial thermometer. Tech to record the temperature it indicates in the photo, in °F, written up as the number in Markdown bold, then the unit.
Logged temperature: **130** °F
